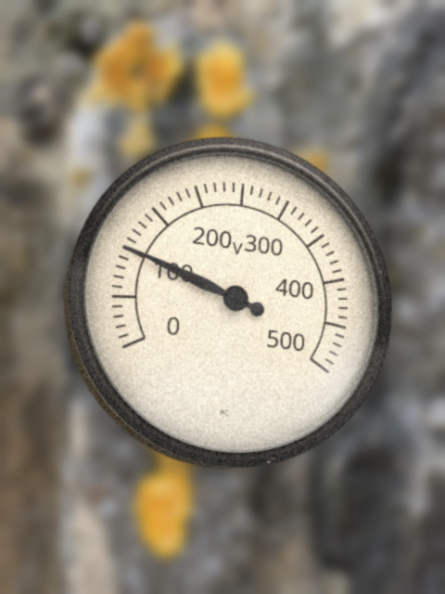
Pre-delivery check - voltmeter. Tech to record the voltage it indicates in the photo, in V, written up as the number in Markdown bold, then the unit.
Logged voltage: **100** V
